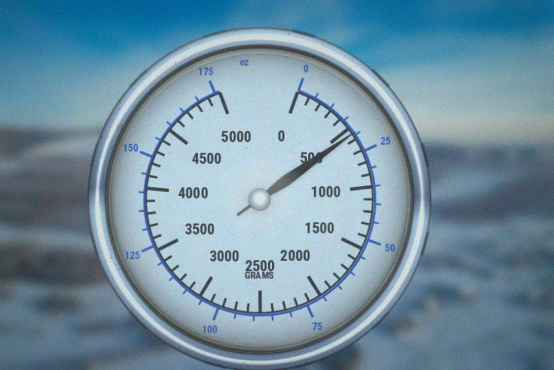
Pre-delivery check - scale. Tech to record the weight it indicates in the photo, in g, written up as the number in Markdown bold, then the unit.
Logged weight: **550** g
